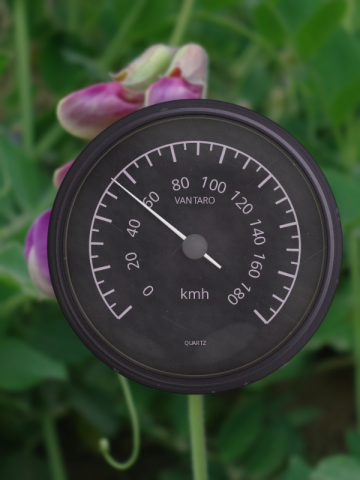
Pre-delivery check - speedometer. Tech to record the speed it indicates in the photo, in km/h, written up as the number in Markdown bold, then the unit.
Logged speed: **55** km/h
